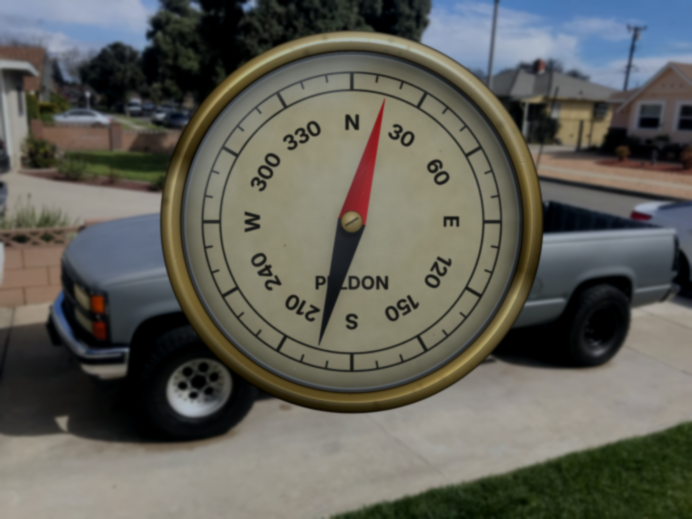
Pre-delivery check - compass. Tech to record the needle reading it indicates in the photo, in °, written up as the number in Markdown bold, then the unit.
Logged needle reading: **15** °
